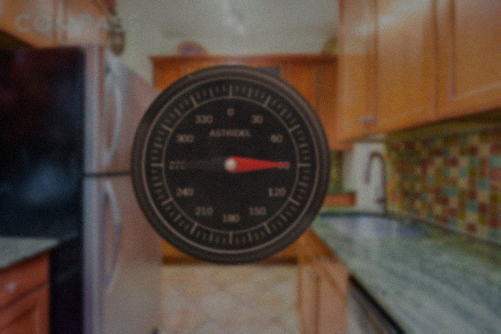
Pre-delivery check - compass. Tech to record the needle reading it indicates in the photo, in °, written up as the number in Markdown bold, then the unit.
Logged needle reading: **90** °
